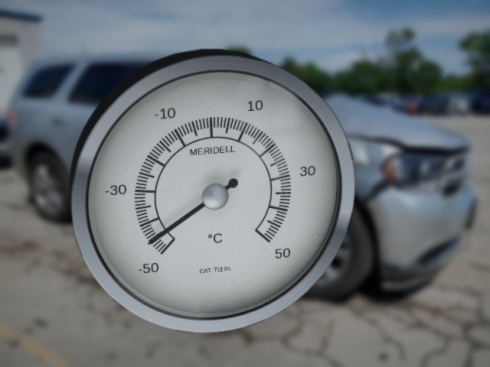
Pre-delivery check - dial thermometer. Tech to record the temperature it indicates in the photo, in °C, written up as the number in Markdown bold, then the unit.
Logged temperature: **-45** °C
